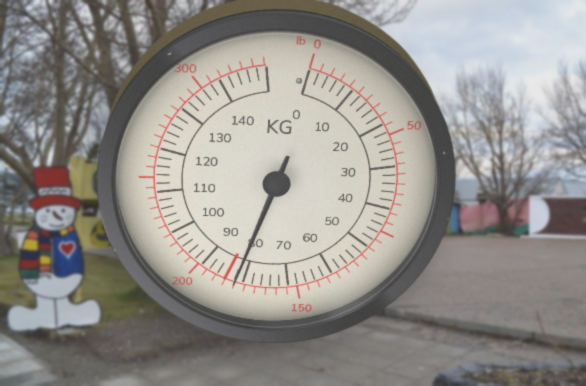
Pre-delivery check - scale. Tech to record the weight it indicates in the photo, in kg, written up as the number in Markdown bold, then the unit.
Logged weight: **82** kg
